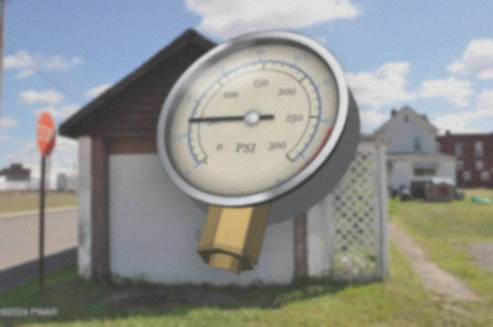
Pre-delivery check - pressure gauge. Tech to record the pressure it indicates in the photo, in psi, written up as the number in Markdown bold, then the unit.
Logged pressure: **50** psi
